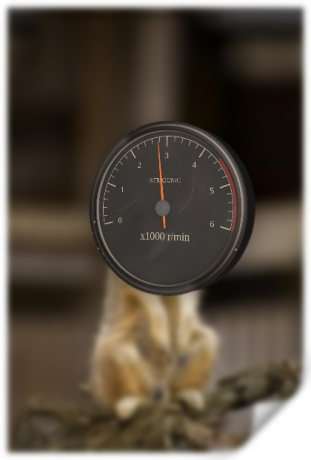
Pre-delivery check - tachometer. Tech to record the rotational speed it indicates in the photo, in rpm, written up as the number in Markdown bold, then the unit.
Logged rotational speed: **2800** rpm
